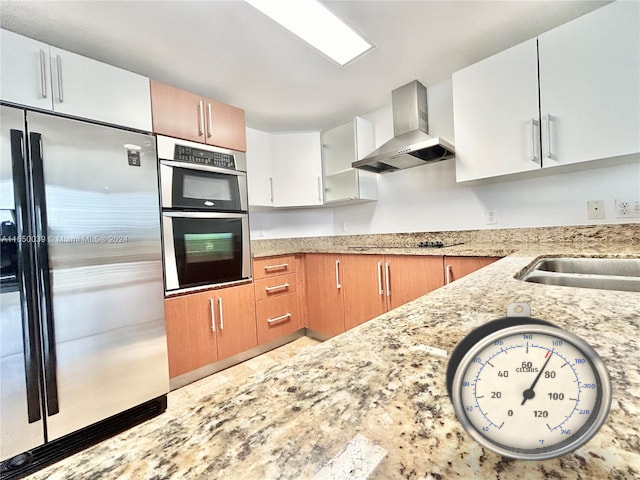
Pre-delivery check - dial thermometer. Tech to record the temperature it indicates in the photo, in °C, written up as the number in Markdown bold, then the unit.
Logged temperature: **70** °C
